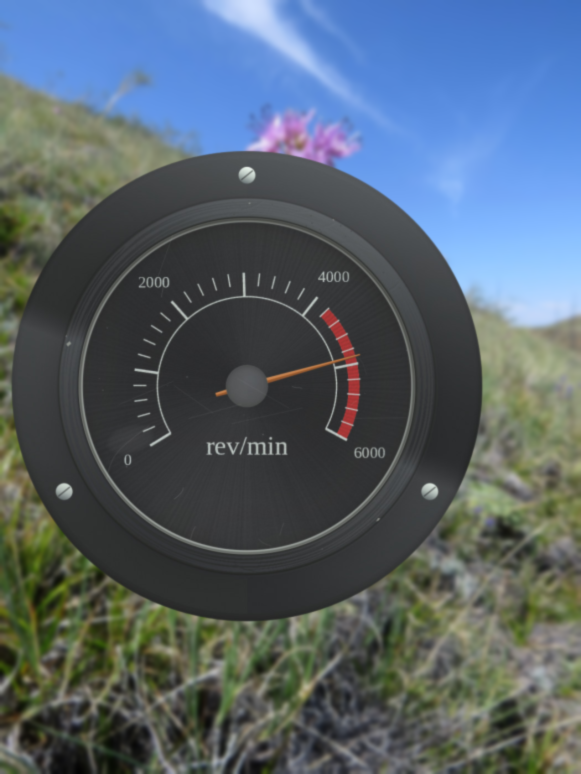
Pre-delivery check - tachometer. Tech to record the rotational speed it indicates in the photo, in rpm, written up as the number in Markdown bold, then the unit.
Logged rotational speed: **4900** rpm
